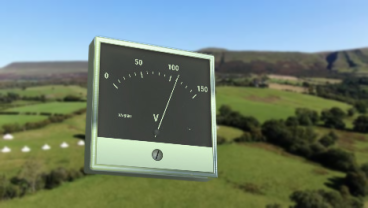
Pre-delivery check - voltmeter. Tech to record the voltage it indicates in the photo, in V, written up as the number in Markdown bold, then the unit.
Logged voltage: **110** V
